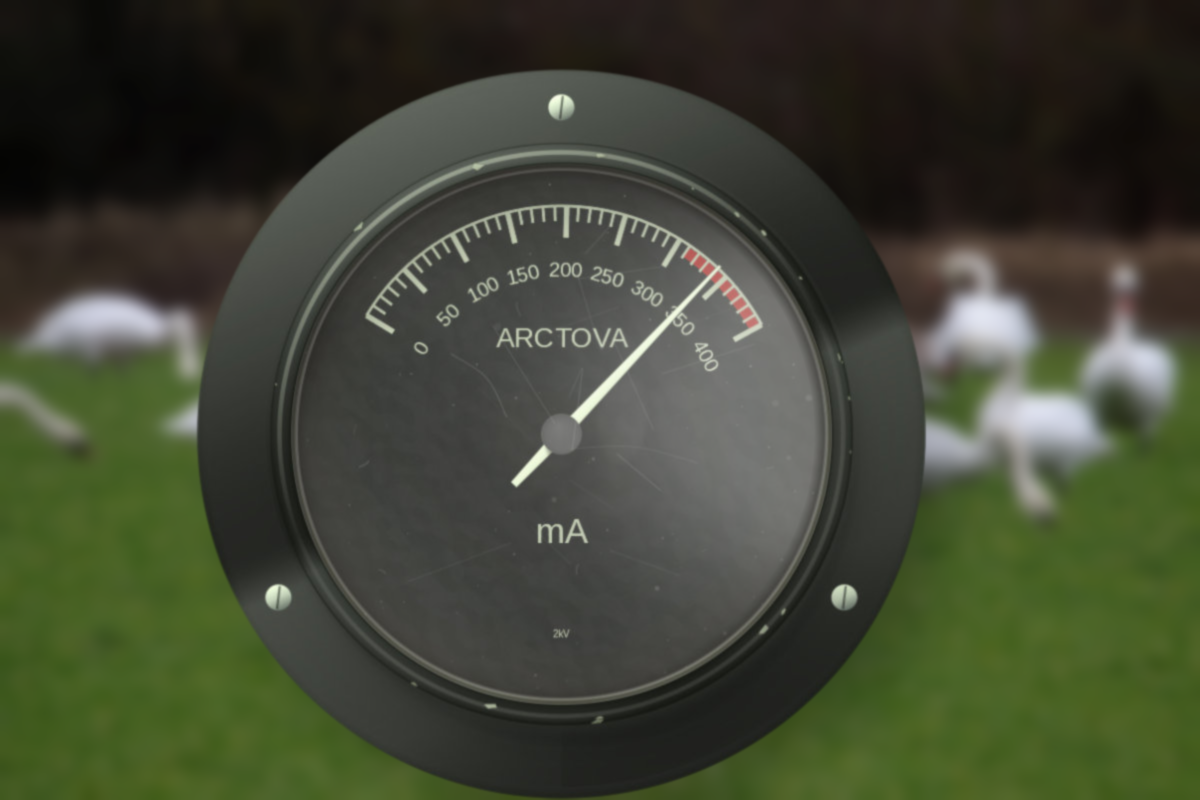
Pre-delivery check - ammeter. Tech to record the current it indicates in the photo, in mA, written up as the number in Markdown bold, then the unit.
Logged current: **340** mA
